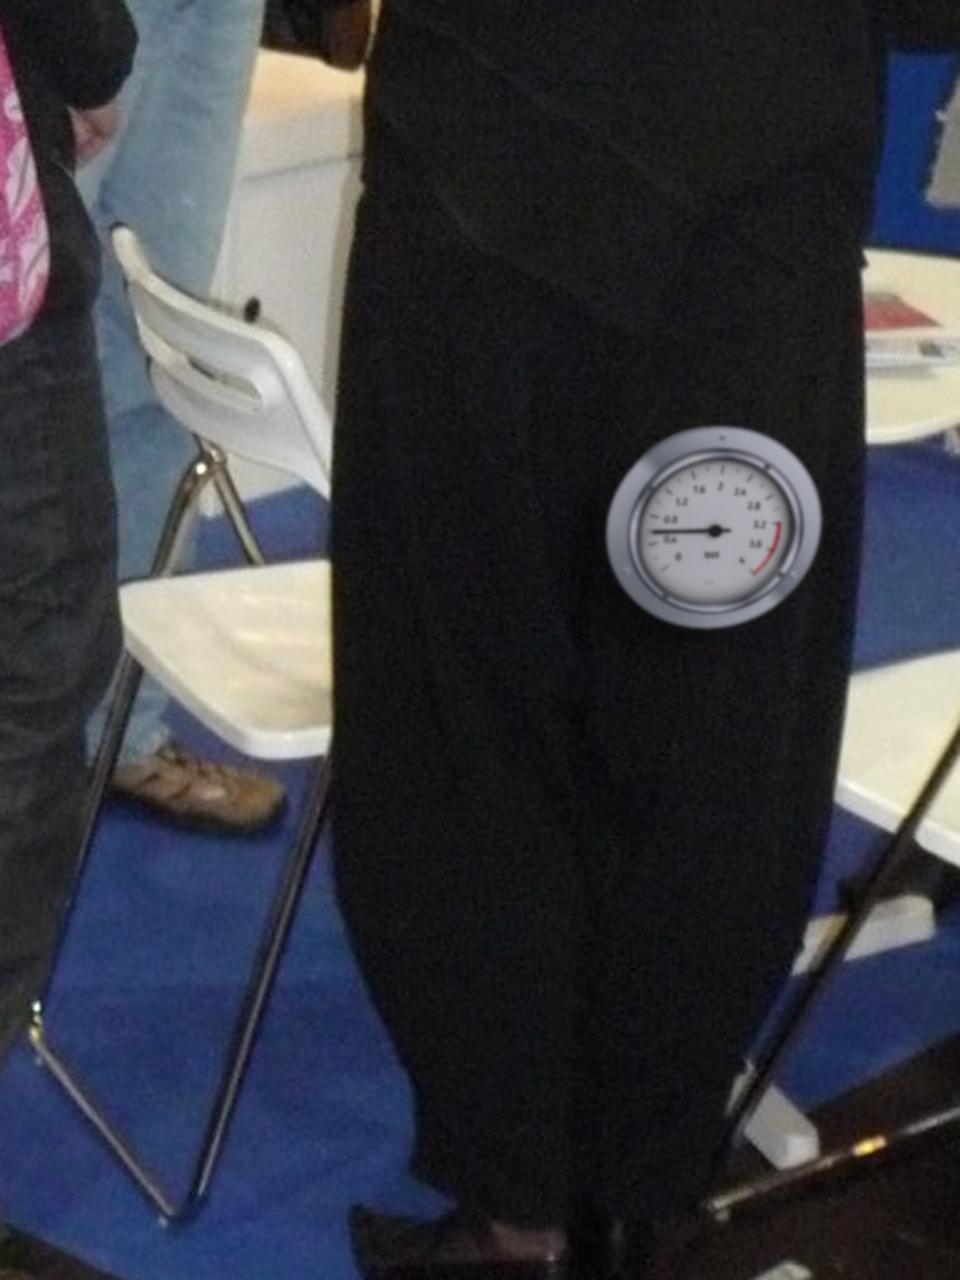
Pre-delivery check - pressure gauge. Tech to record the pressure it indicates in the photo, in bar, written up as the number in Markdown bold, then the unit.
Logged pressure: **0.6** bar
